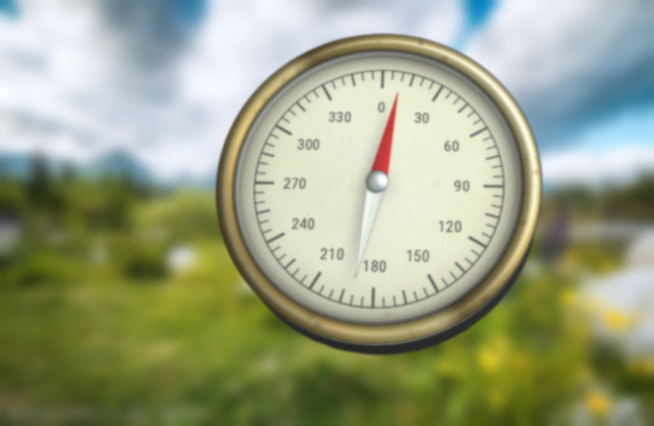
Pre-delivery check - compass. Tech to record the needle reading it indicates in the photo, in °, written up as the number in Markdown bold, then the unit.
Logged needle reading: **10** °
